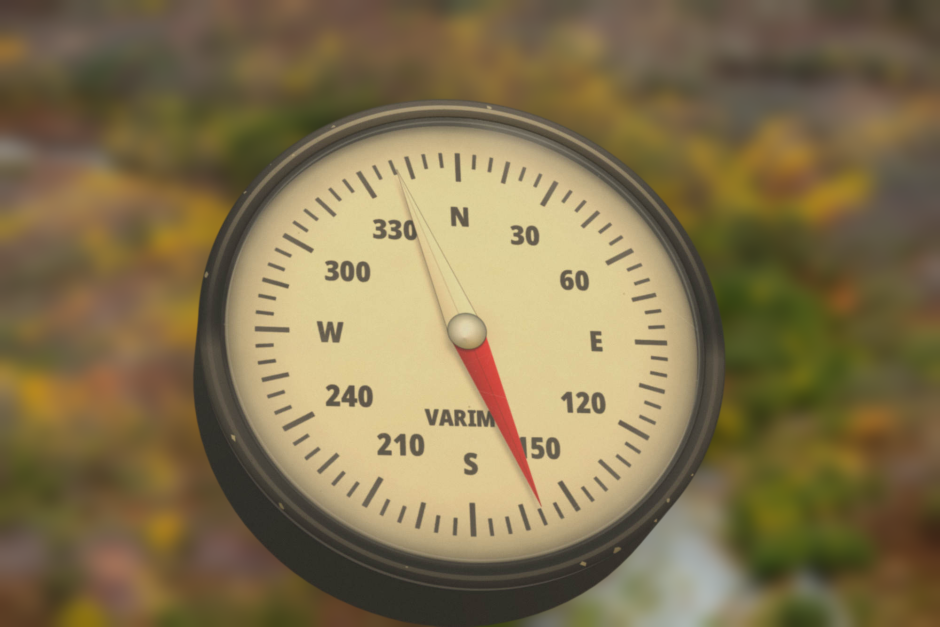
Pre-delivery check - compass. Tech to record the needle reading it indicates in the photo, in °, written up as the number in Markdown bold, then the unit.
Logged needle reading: **160** °
